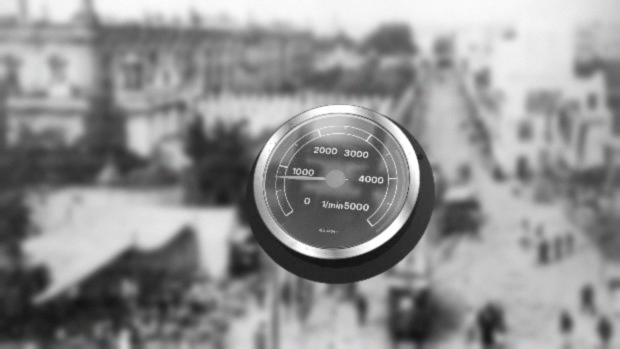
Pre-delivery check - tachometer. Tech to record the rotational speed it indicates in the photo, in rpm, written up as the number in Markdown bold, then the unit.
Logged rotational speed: **750** rpm
